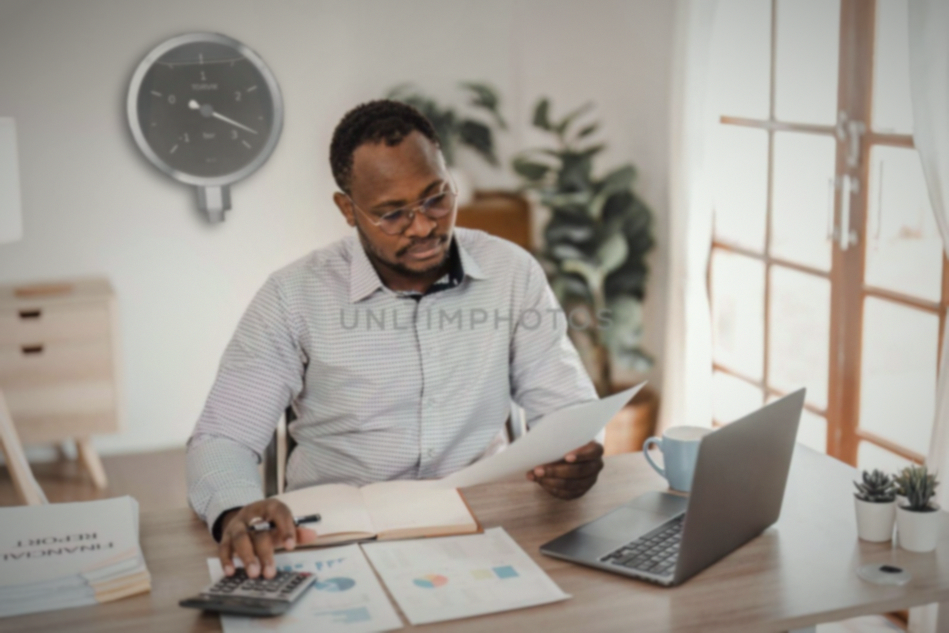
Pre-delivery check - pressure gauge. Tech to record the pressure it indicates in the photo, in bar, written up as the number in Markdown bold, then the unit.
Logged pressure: **2.75** bar
